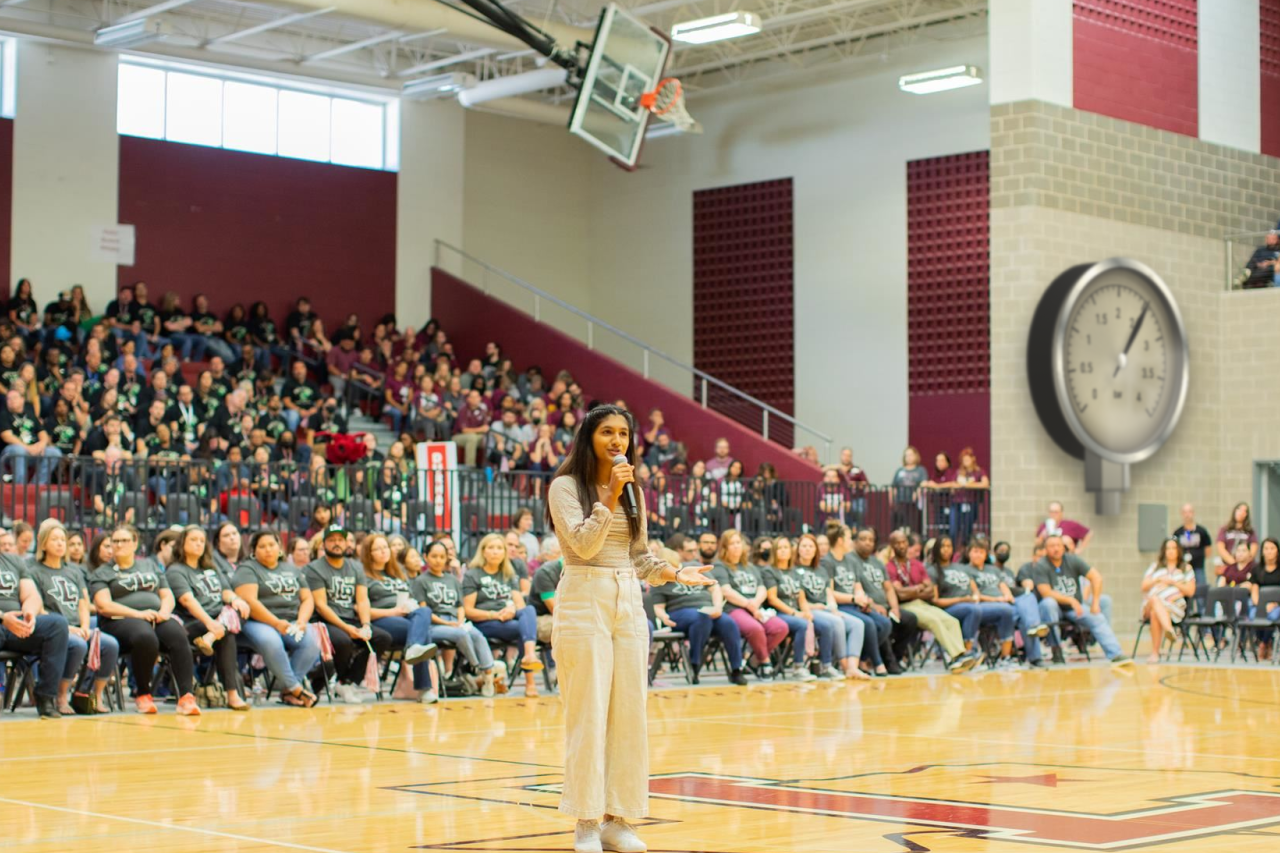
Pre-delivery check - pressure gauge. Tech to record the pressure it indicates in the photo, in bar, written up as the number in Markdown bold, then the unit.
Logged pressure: **2.5** bar
